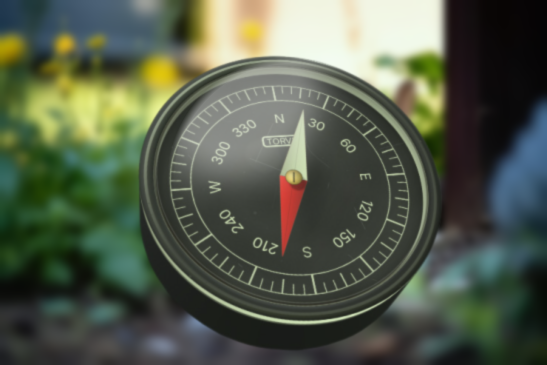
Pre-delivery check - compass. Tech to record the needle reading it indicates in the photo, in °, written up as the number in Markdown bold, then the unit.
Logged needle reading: **197.5** °
